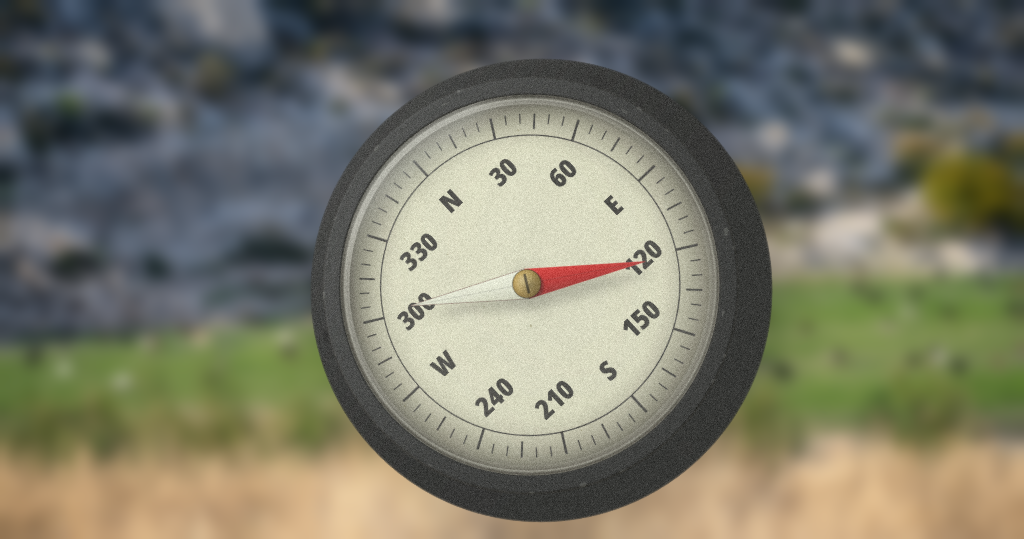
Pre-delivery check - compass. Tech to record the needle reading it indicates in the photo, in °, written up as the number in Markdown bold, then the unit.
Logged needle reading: **122.5** °
